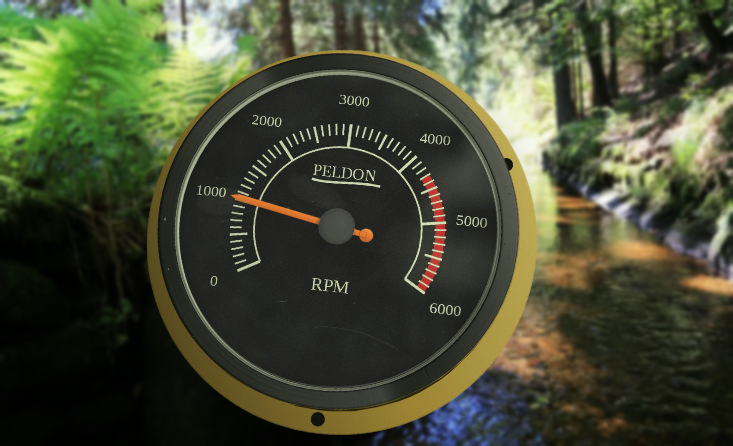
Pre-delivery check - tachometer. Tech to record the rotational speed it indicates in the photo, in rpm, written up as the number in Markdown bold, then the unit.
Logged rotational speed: **1000** rpm
